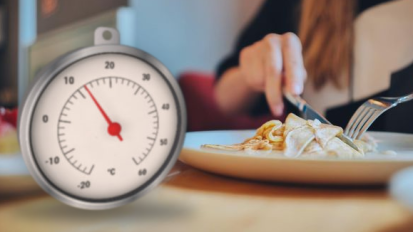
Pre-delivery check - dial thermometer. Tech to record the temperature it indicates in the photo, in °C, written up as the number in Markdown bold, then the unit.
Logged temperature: **12** °C
